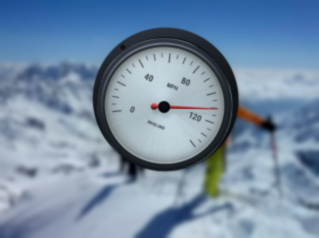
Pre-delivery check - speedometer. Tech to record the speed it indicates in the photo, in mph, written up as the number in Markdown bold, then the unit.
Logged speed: **110** mph
